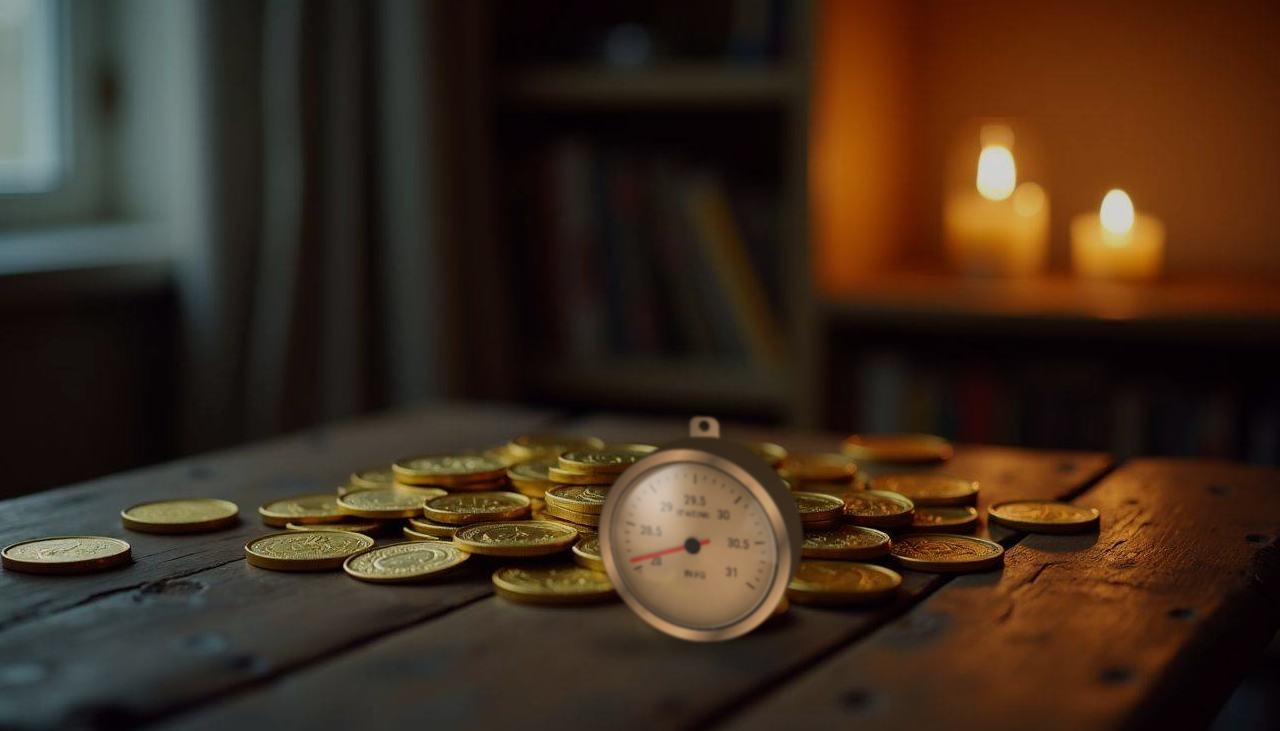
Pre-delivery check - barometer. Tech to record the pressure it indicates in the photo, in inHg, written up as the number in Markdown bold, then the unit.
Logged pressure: **28.1** inHg
